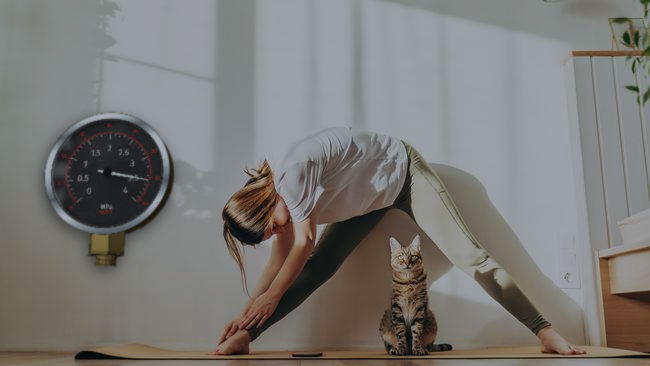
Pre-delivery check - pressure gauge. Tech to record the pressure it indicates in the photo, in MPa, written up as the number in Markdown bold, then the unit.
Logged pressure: **3.5** MPa
